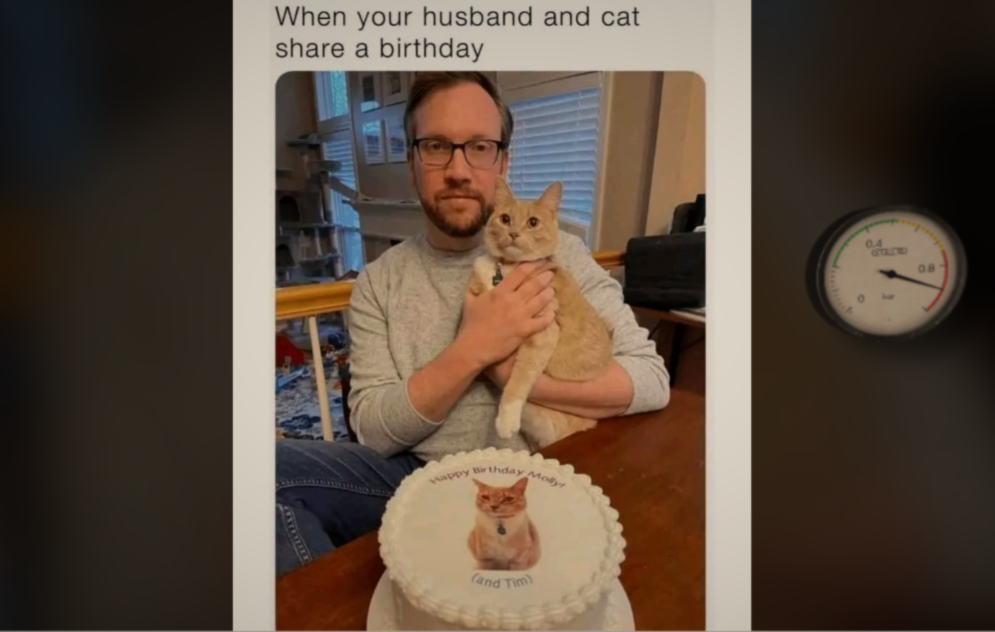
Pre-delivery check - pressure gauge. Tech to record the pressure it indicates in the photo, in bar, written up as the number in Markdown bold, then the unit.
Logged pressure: **0.9** bar
